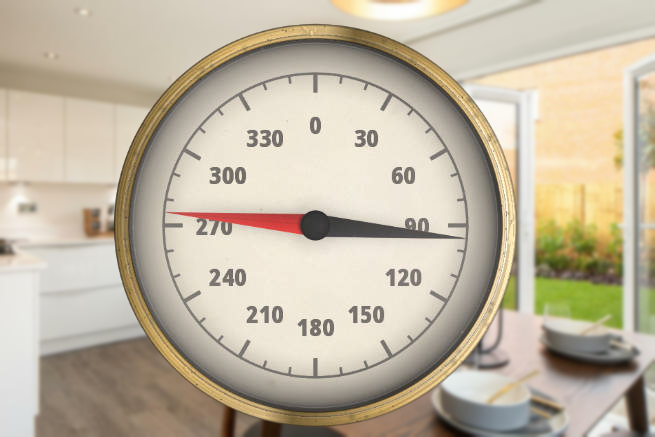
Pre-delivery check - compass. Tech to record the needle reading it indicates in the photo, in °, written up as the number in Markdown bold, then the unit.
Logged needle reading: **275** °
